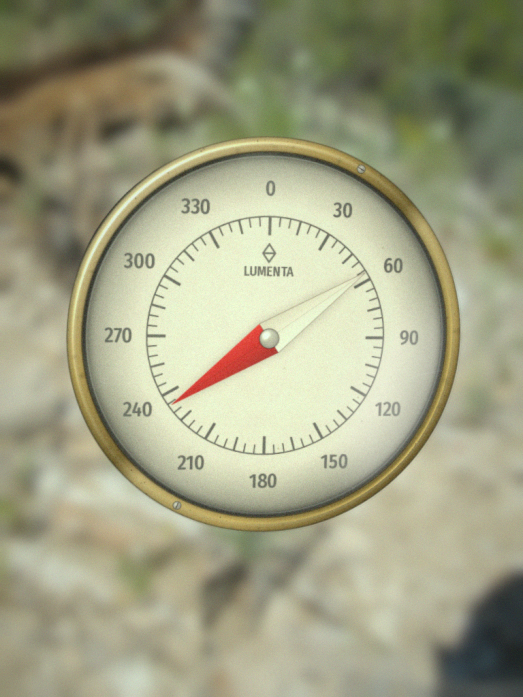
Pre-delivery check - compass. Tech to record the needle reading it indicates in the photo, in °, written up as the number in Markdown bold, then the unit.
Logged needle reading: **235** °
